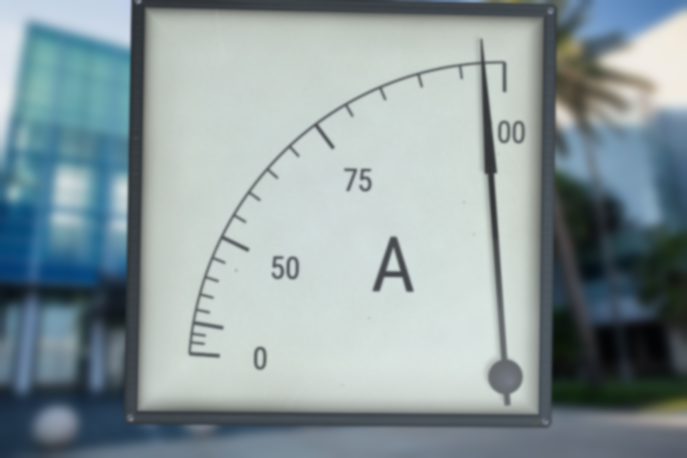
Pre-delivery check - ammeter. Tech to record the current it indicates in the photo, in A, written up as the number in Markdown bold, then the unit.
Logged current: **97.5** A
